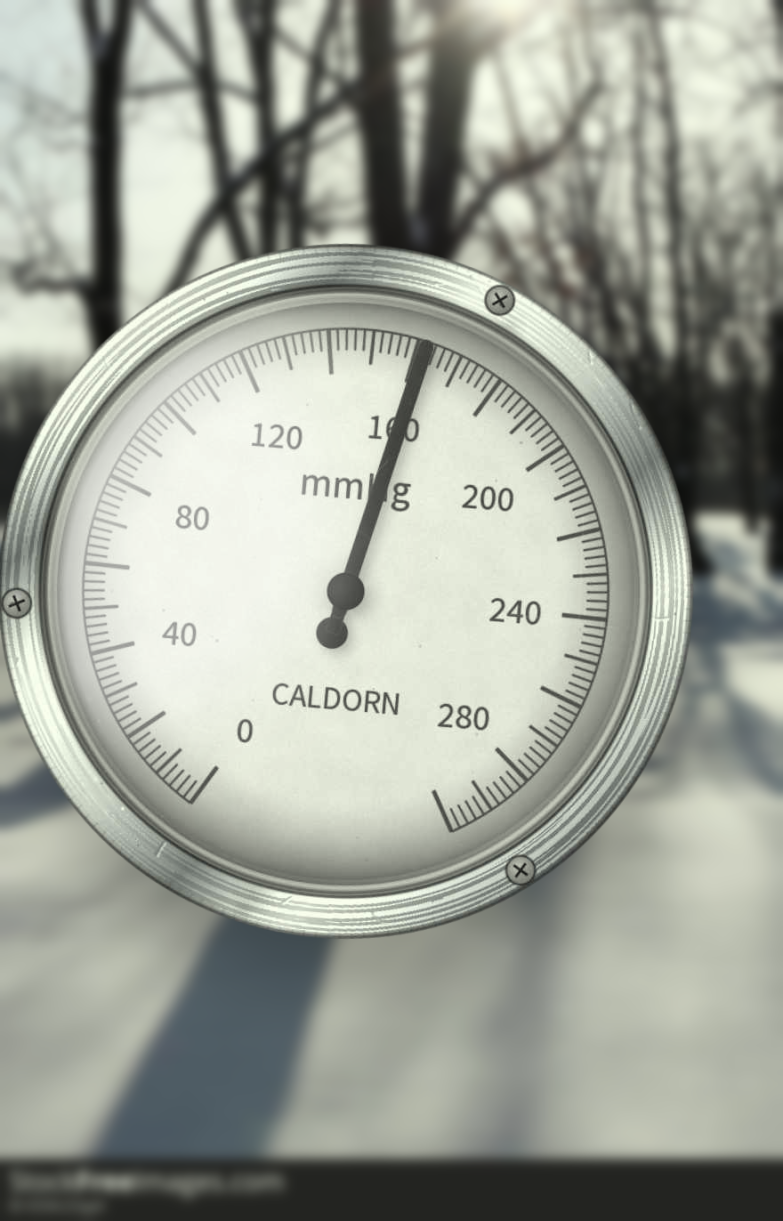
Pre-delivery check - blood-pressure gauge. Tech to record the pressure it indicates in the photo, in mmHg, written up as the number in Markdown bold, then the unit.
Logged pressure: **162** mmHg
